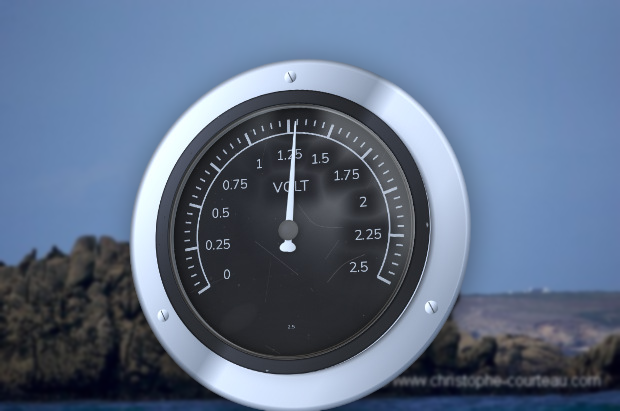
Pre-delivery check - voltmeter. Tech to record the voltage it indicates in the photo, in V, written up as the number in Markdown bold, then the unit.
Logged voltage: **1.3** V
